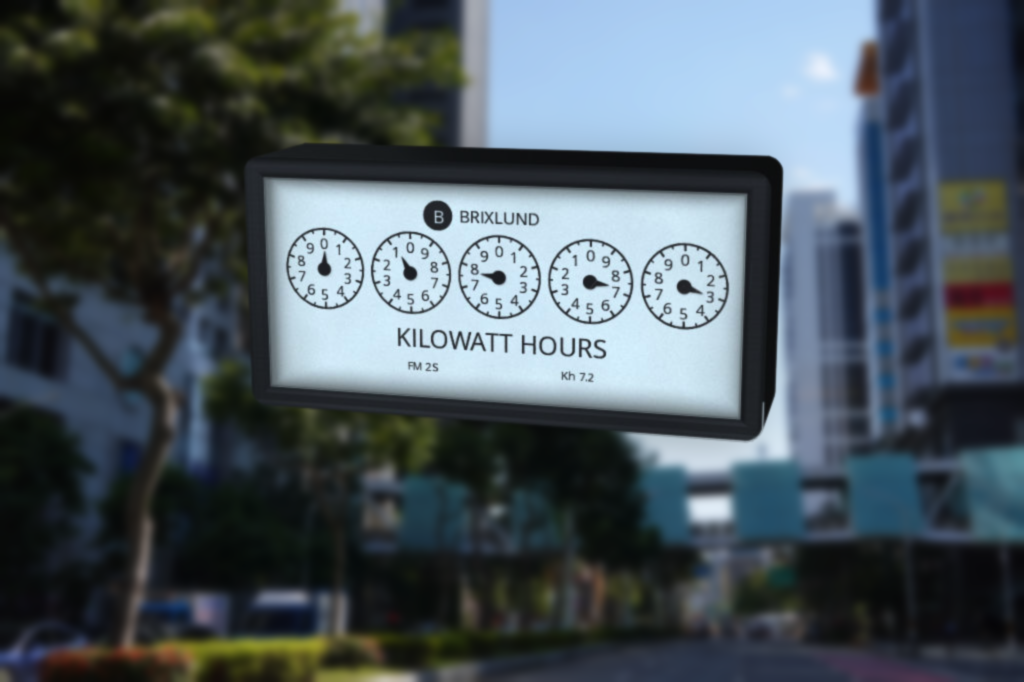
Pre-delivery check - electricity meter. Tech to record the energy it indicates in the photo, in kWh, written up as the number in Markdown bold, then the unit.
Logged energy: **773** kWh
